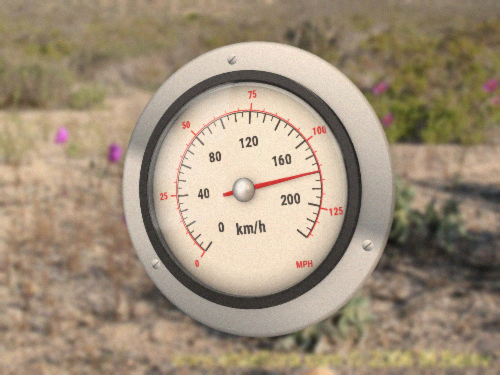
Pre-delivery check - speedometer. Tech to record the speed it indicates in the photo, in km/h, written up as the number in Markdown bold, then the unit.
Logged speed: **180** km/h
